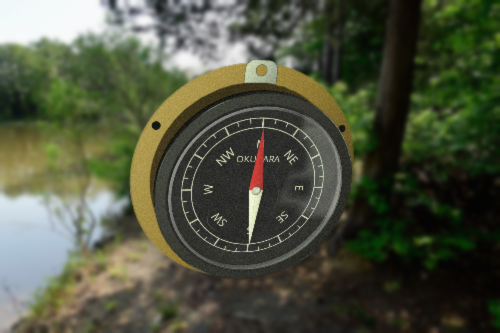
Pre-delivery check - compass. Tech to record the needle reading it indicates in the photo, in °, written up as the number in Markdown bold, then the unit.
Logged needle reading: **0** °
